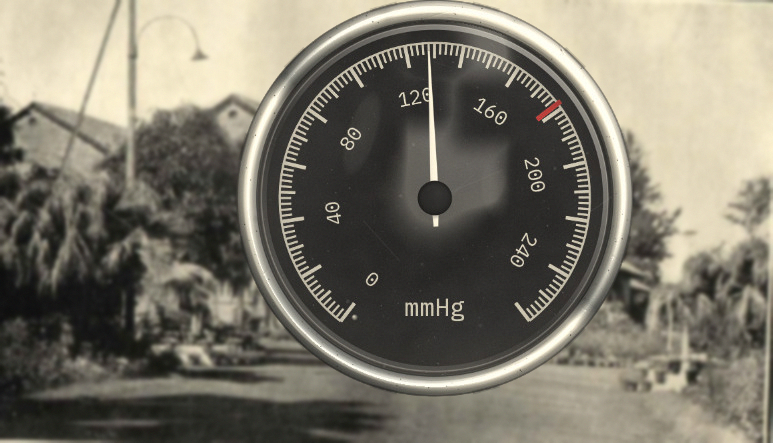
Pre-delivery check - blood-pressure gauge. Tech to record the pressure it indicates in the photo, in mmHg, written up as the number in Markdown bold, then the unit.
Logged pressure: **128** mmHg
